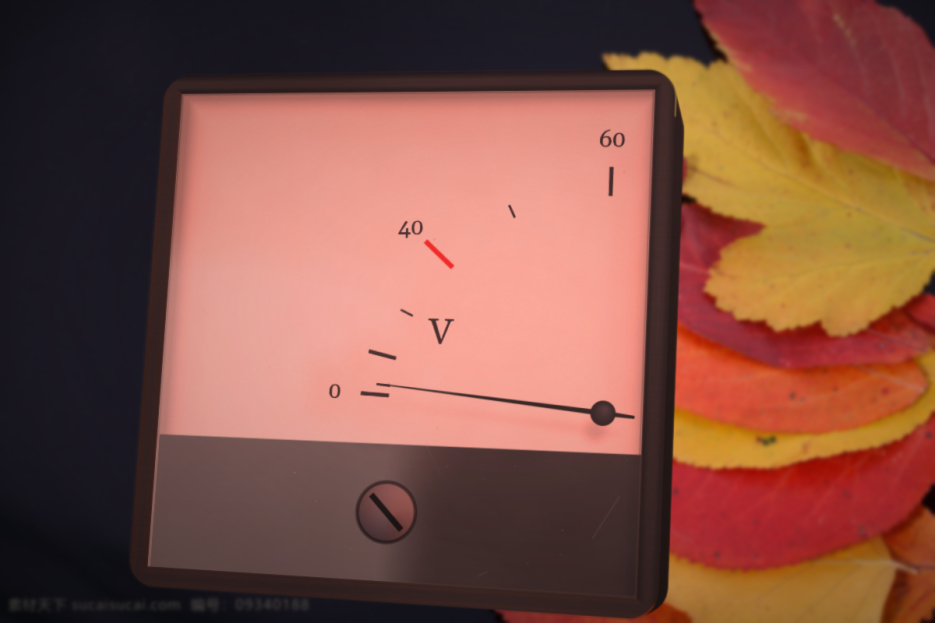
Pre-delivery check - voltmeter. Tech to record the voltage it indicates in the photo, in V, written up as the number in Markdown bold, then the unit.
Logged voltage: **10** V
